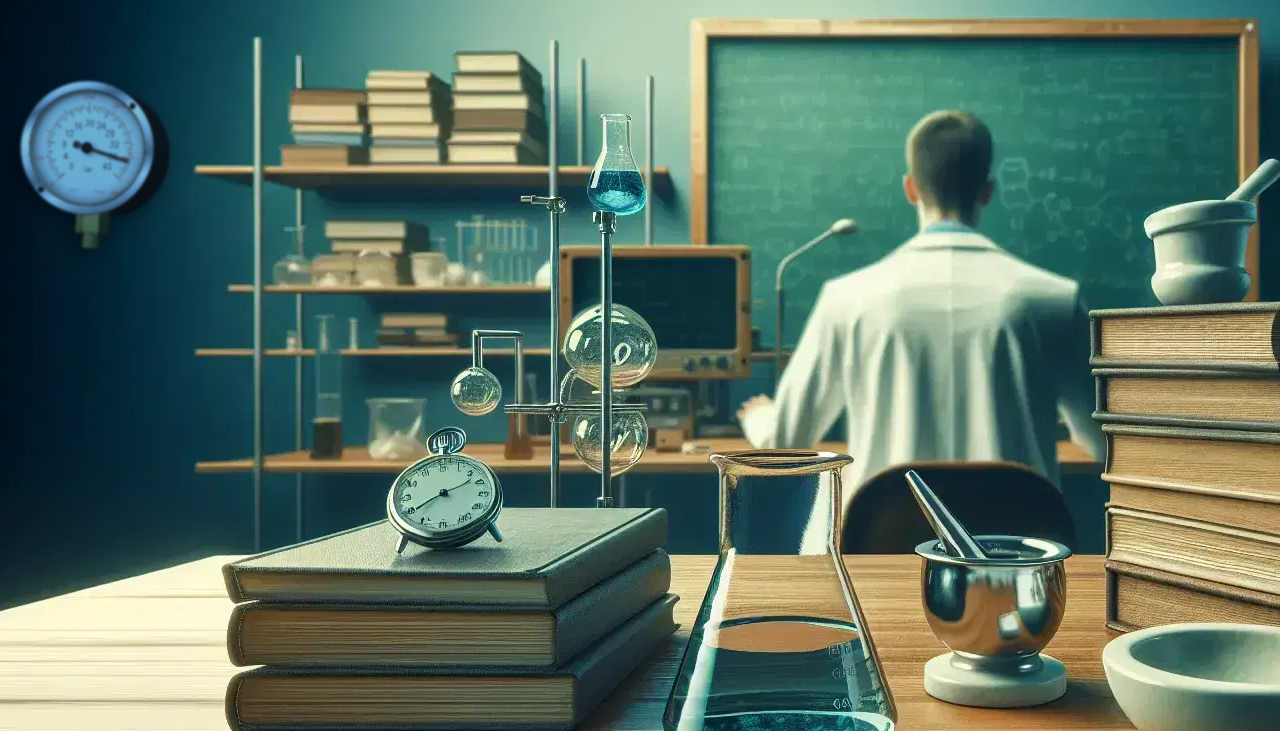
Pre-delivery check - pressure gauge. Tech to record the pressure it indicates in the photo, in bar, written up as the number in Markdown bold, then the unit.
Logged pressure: **36** bar
